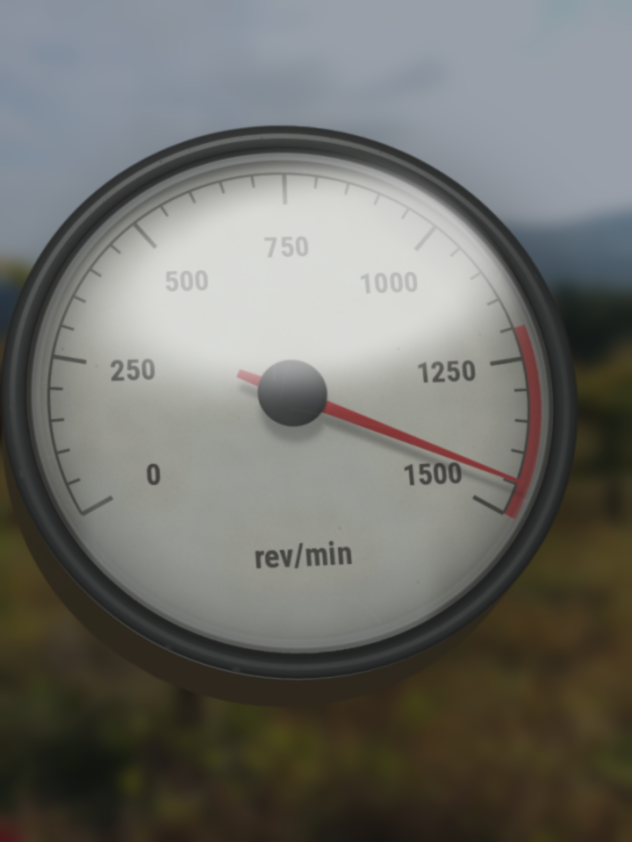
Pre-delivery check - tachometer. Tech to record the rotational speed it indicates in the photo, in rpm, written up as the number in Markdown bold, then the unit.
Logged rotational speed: **1450** rpm
